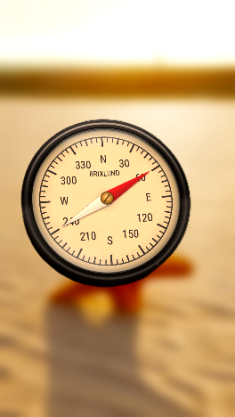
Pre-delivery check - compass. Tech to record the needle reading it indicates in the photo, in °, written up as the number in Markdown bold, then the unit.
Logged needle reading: **60** °
